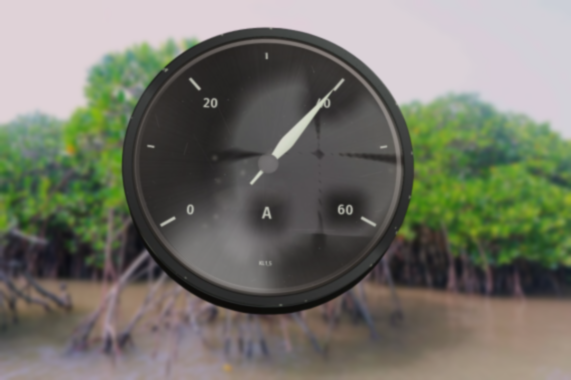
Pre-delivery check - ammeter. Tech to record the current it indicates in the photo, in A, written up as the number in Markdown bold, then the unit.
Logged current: **40** A
